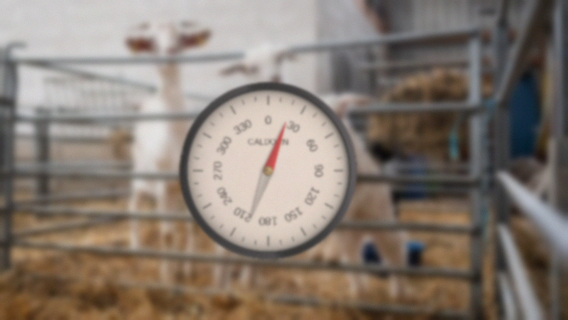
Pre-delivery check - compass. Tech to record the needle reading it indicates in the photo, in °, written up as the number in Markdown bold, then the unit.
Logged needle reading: **20** °
